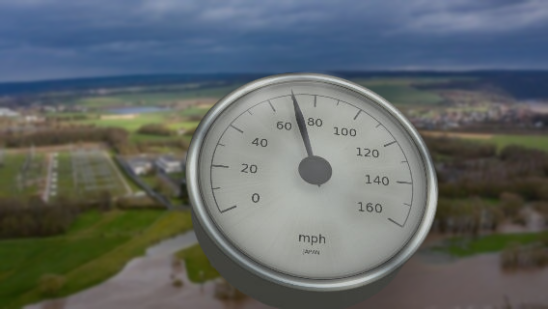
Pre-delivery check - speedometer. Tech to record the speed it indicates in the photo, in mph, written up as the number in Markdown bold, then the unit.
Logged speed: **70** mph
